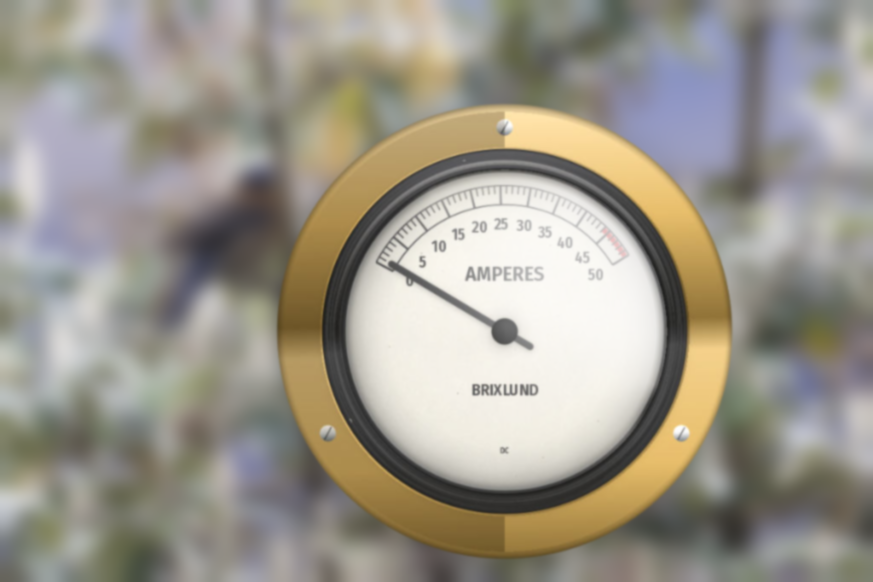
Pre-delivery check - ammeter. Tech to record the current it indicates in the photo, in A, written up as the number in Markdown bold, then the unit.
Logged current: **1** A
